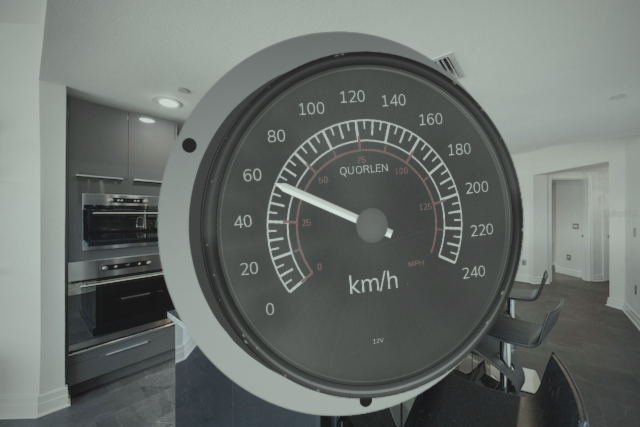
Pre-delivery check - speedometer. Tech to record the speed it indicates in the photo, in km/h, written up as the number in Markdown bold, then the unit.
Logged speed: **60** km/h
